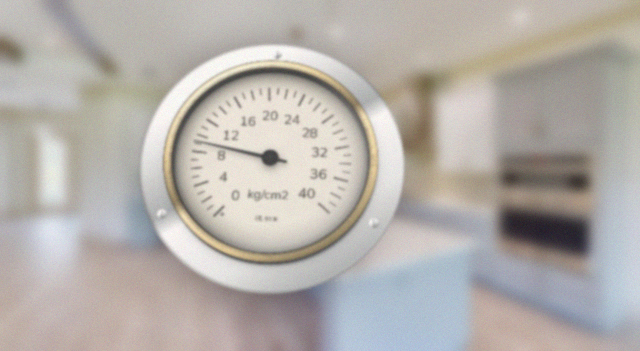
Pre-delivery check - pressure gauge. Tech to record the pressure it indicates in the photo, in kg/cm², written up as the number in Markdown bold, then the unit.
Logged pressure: **9** kg/cm²
